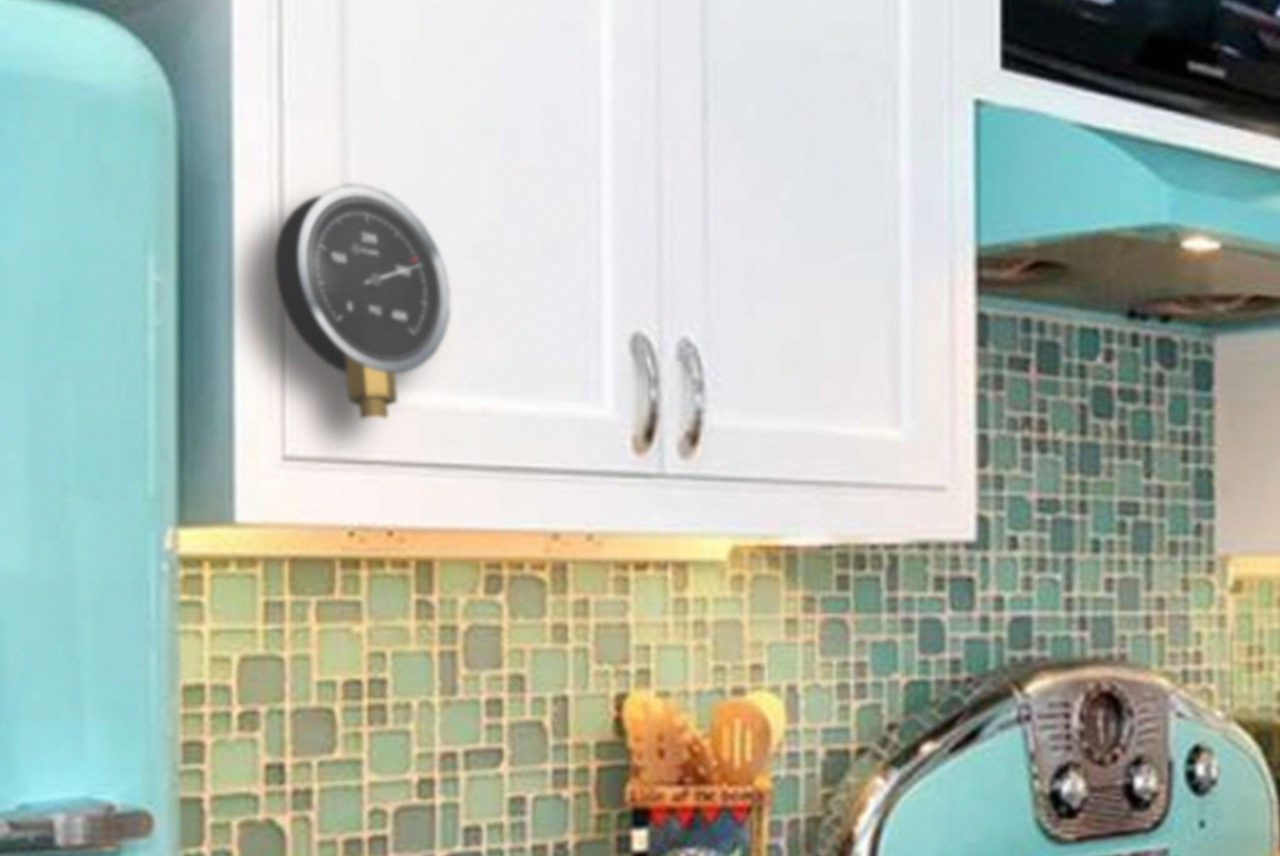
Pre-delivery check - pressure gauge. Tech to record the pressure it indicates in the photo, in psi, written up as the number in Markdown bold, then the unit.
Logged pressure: **300** psi
